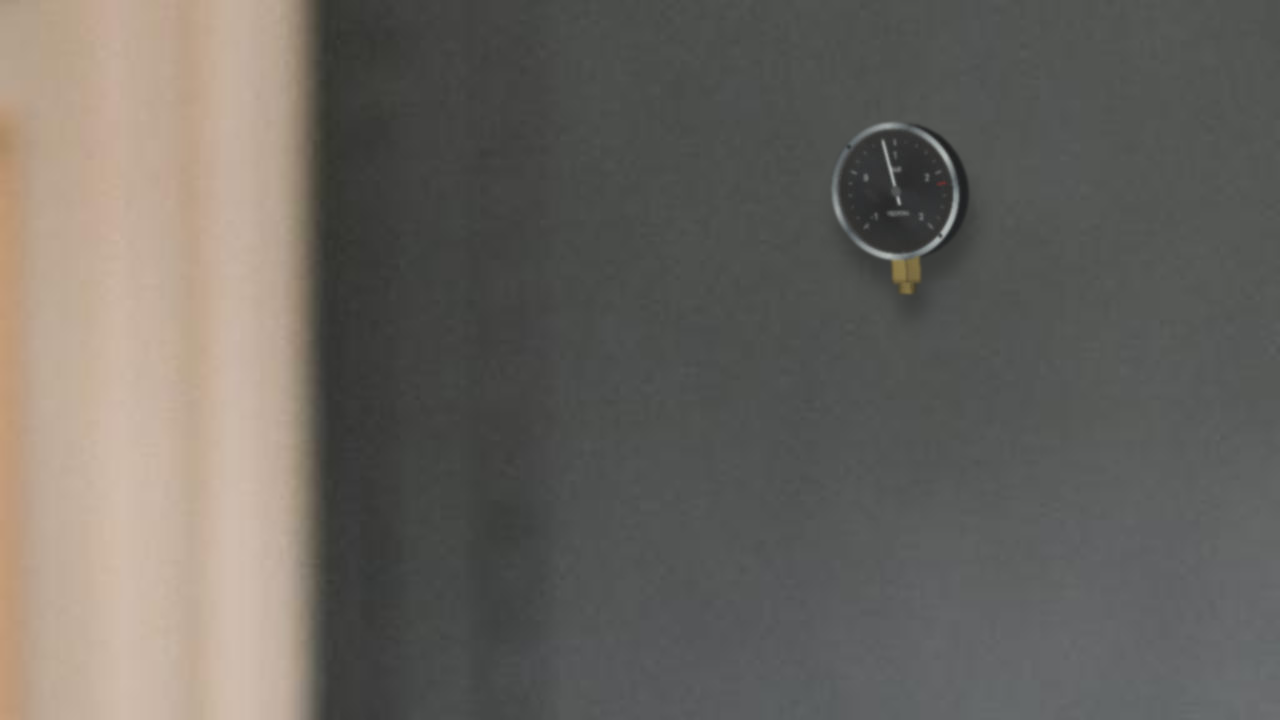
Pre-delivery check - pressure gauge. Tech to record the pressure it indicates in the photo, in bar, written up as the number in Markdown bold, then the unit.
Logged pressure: **0.8** bar
